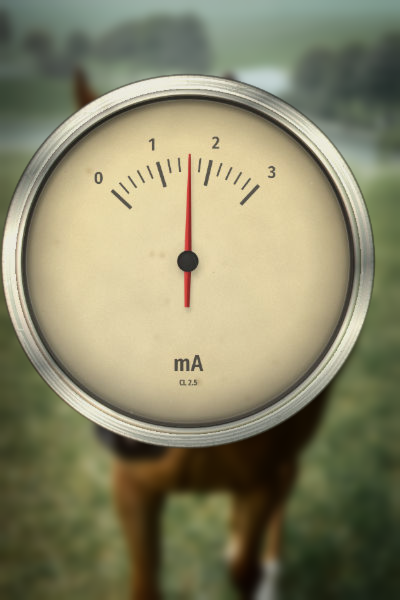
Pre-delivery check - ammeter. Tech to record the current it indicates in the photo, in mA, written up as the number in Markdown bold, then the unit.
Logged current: **1.6** mA
